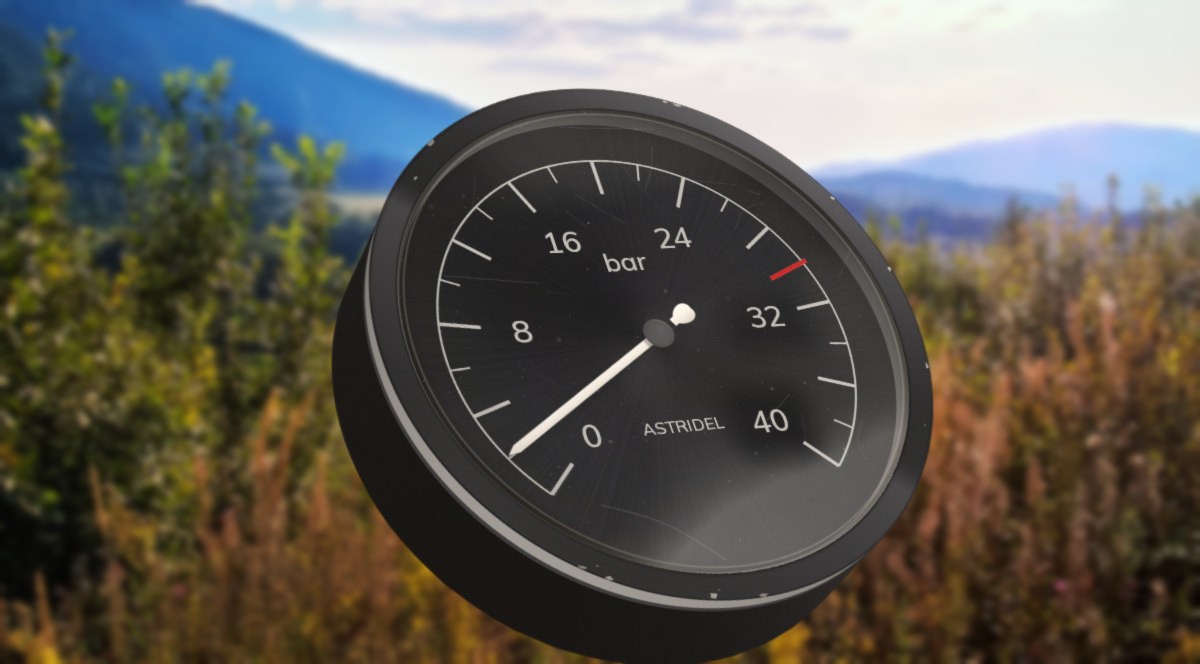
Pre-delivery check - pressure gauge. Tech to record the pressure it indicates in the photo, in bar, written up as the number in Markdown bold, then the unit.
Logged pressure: **2** bar
